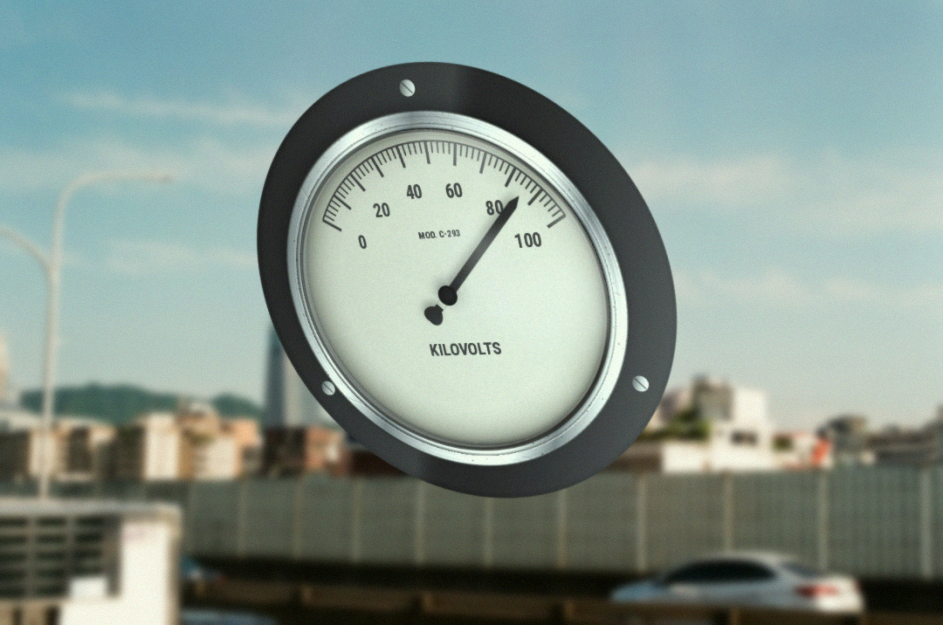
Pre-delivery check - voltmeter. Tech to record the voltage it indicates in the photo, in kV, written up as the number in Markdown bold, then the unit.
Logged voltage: **86** kV
